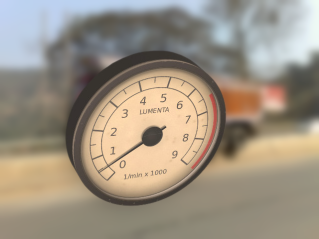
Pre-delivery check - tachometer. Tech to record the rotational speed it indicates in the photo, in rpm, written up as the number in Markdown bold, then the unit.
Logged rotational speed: **500** rpm
